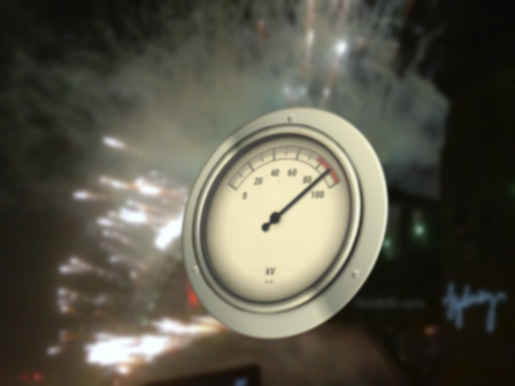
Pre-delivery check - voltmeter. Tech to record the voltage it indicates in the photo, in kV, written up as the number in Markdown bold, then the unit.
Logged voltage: **90** kV
